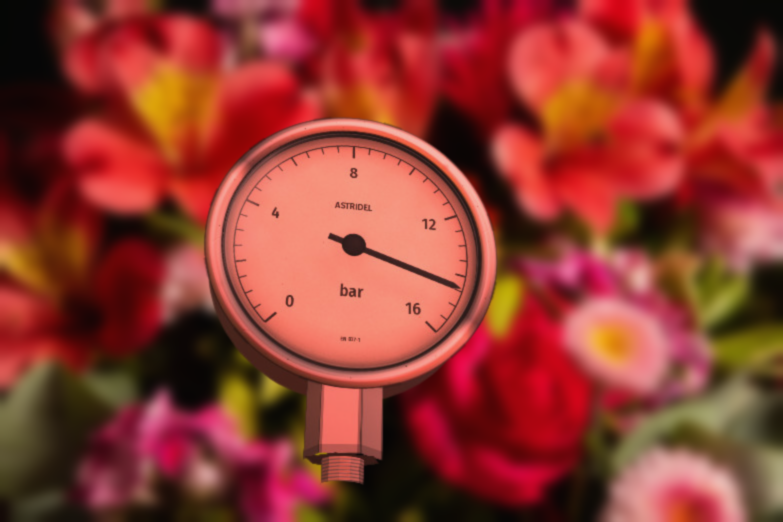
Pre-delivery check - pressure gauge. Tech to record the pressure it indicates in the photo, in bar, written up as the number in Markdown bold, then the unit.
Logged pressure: **14.5** bar
